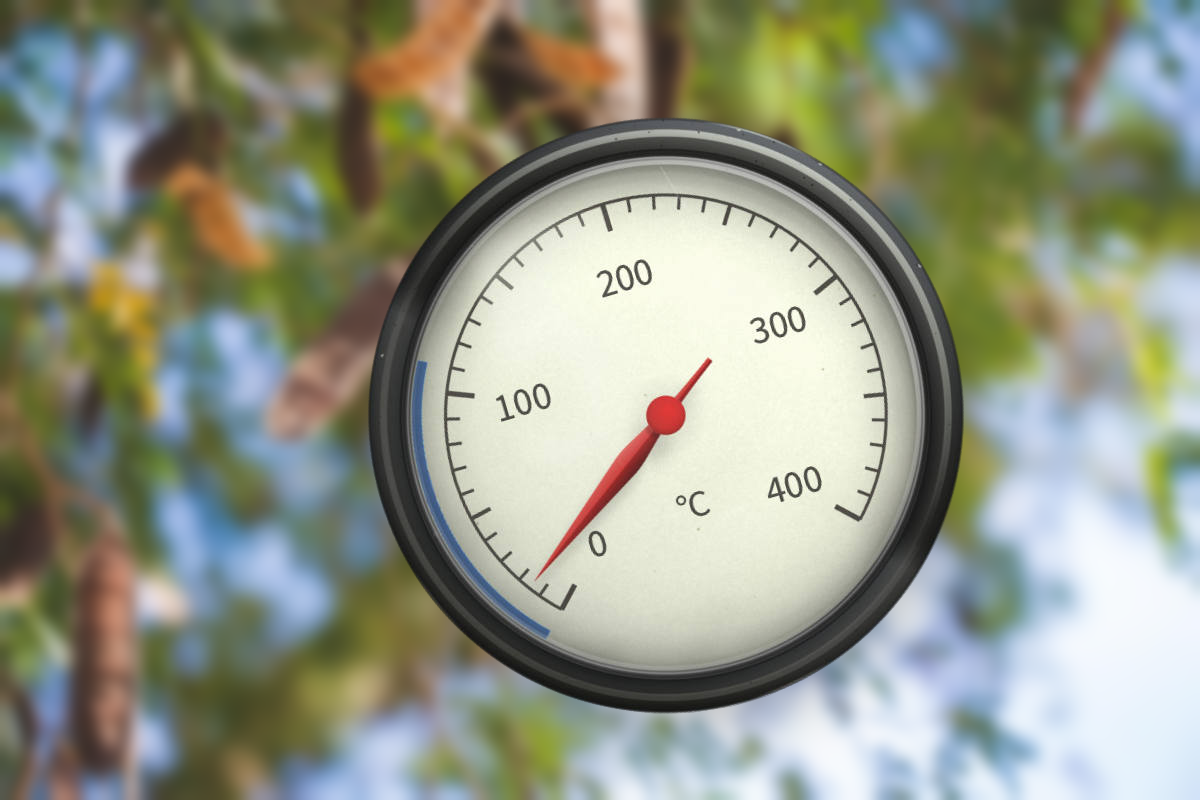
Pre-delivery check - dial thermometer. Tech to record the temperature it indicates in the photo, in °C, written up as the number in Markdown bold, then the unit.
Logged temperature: **15** °C
